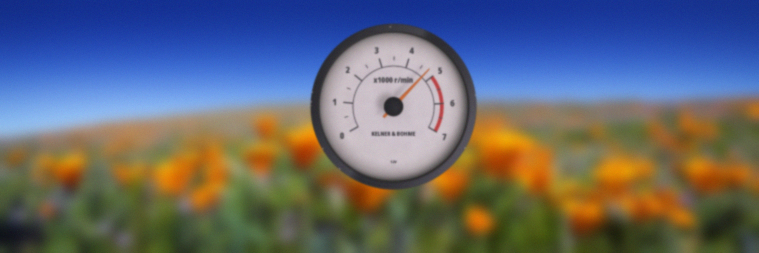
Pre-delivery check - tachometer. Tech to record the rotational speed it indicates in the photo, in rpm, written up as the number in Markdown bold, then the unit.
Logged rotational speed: **4750** rpm
